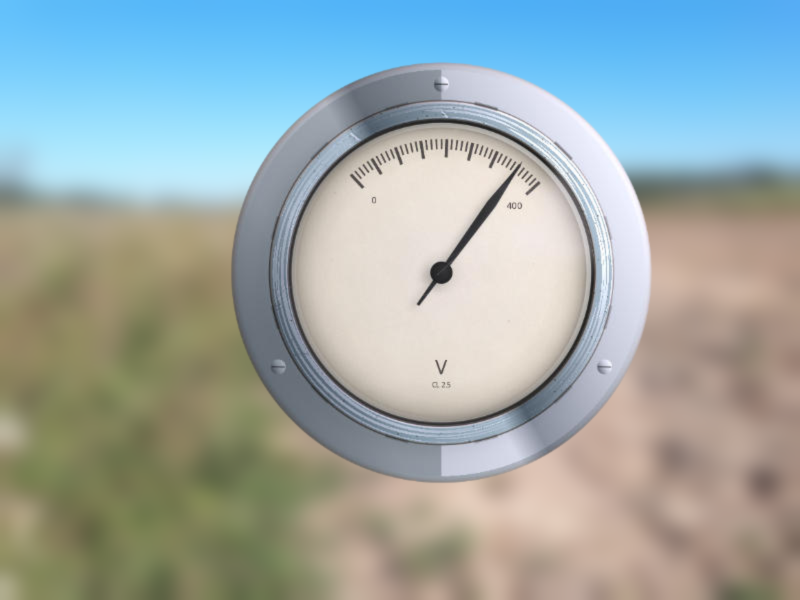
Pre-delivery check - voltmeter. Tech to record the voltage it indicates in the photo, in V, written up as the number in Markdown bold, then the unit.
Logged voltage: **350** V
